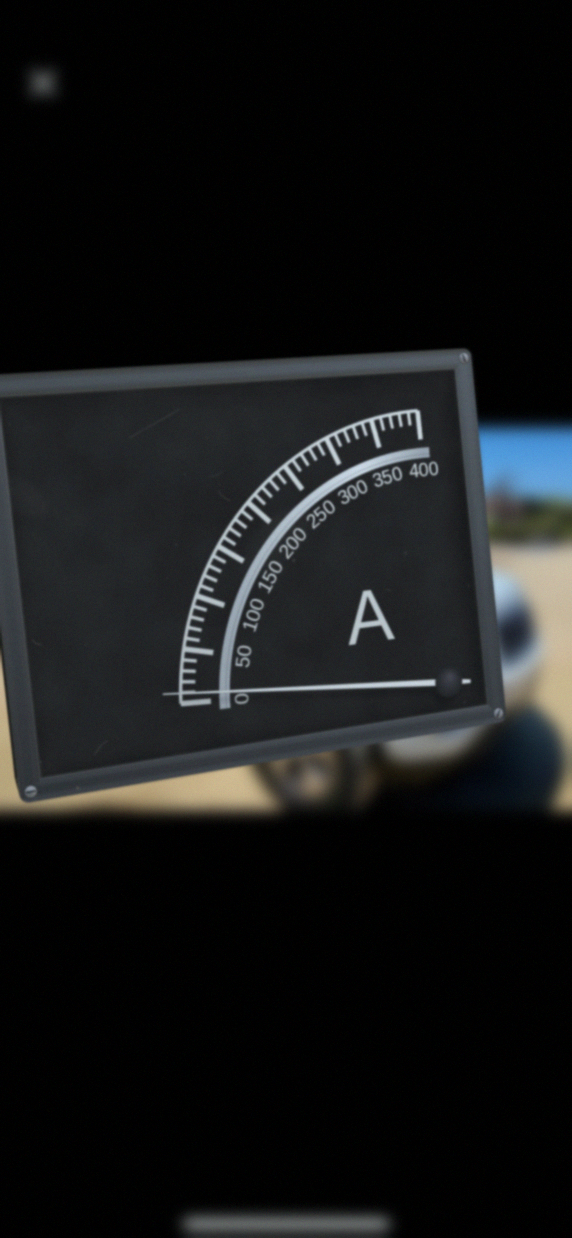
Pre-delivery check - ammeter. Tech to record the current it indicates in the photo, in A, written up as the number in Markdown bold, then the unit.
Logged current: **10** A
